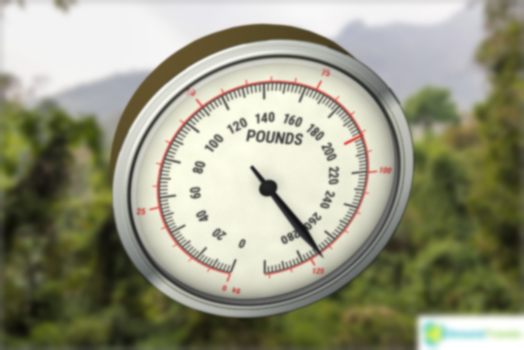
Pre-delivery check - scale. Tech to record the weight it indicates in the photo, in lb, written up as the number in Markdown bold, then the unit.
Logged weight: **270** lb
